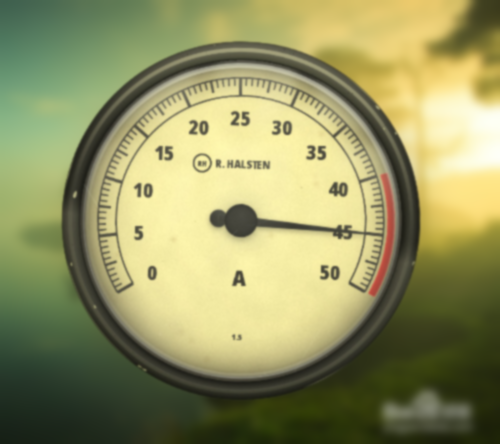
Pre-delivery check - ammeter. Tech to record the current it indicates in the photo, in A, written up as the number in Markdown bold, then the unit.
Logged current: **45** A
